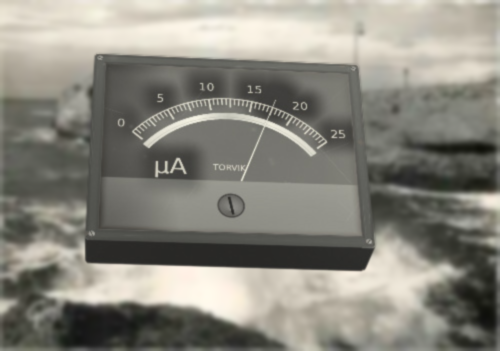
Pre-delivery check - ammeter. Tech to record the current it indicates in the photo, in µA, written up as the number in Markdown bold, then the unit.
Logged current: **17.5** µA
